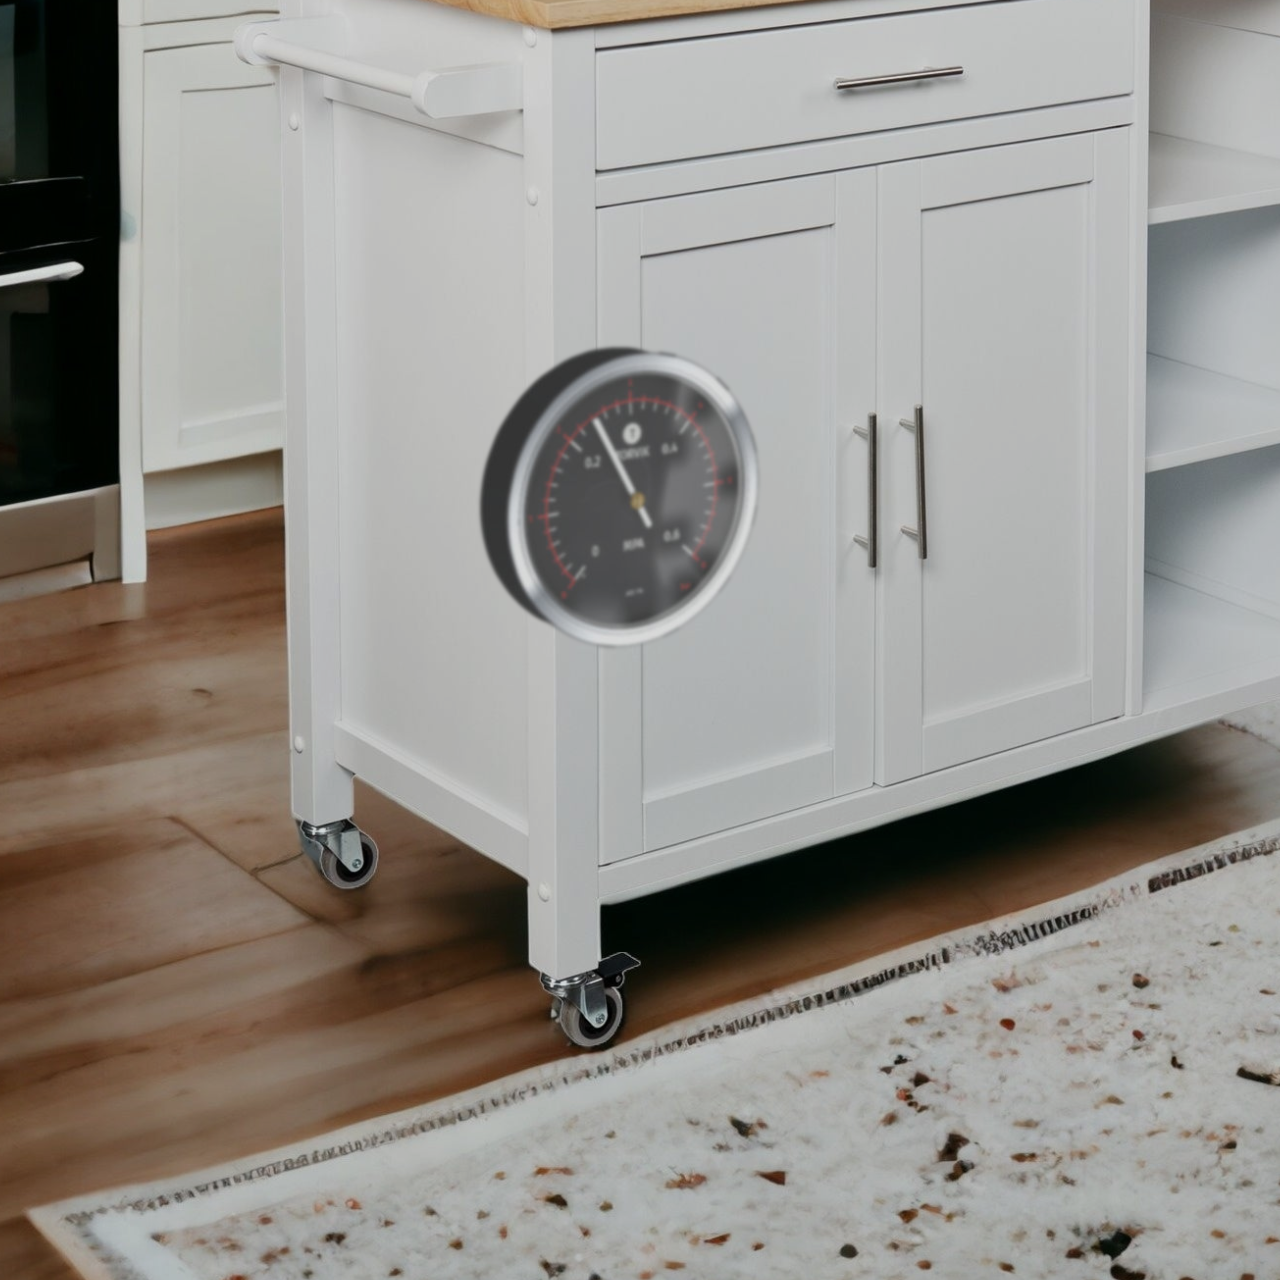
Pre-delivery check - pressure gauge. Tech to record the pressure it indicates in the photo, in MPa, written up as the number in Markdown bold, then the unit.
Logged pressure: **0.24** MPa
